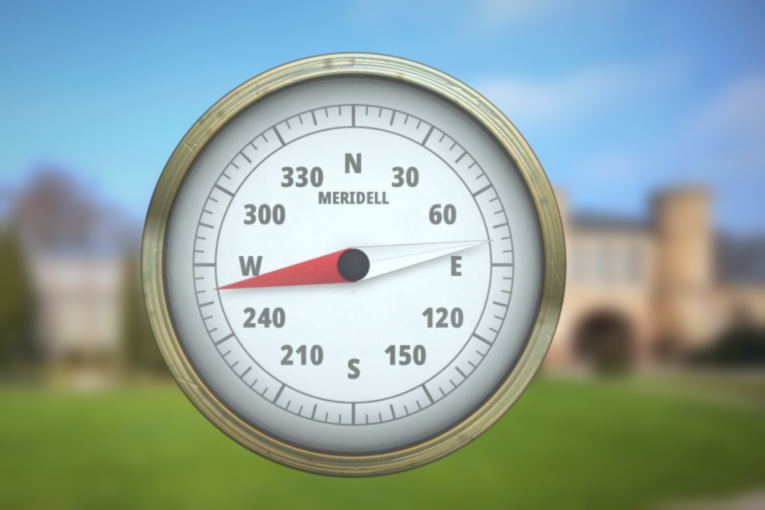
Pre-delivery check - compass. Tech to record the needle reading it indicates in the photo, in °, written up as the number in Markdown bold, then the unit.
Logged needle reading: **260** °
